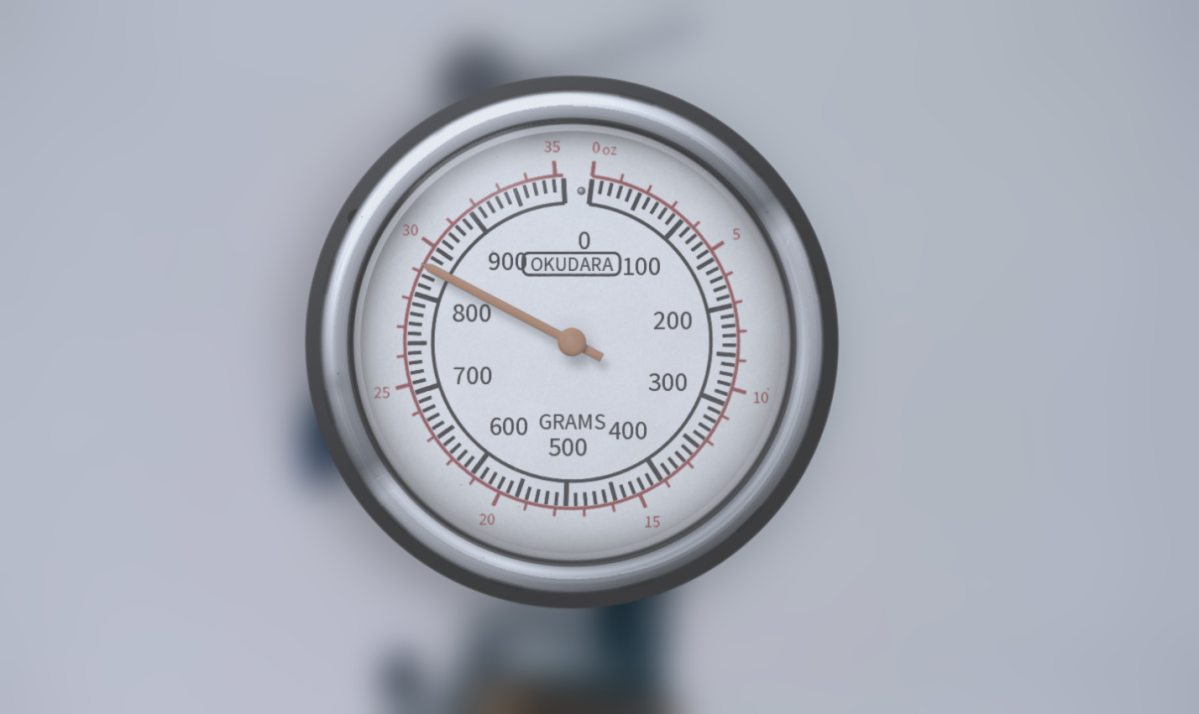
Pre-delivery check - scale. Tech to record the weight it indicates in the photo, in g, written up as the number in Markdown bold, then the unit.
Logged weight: **830** g
